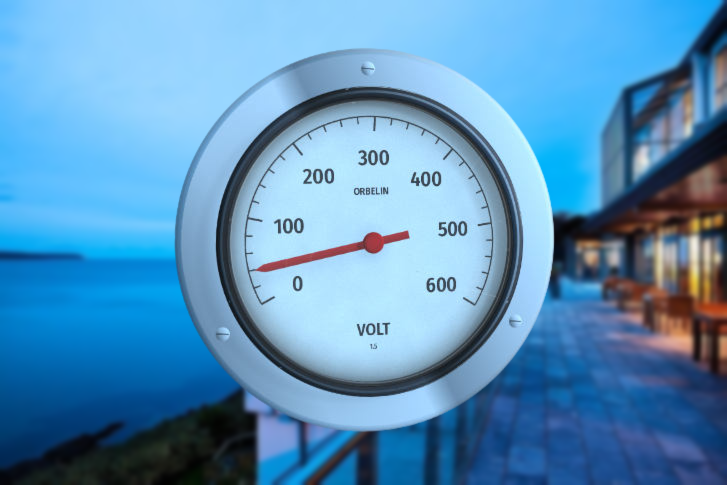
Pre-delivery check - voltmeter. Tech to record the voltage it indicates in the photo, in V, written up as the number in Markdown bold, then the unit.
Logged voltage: **40** V
